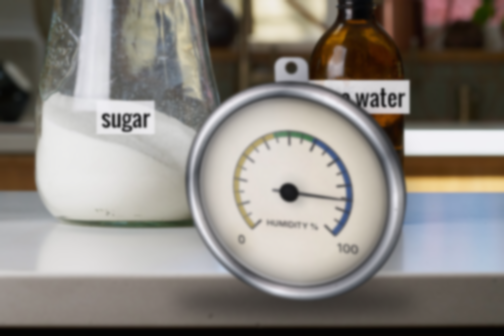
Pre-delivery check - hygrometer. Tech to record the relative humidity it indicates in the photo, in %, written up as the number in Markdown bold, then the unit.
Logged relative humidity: **85** %
